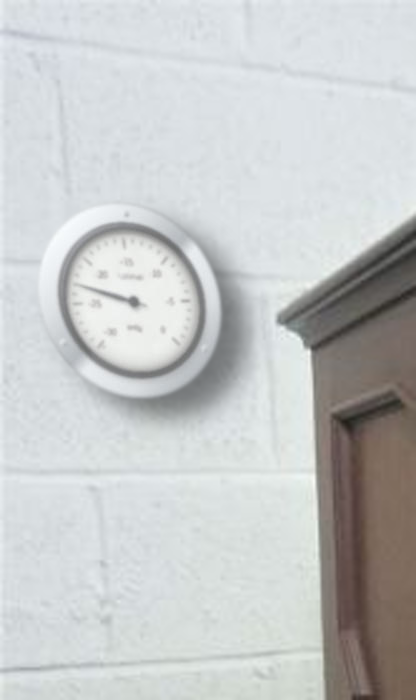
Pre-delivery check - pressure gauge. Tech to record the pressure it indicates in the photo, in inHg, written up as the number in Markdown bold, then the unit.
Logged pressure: **-23** inHg
